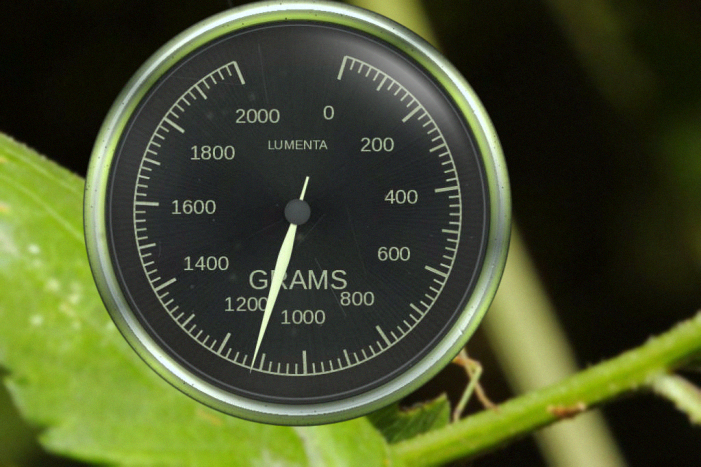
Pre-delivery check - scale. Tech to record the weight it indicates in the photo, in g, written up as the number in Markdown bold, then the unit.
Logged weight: **1120** g
